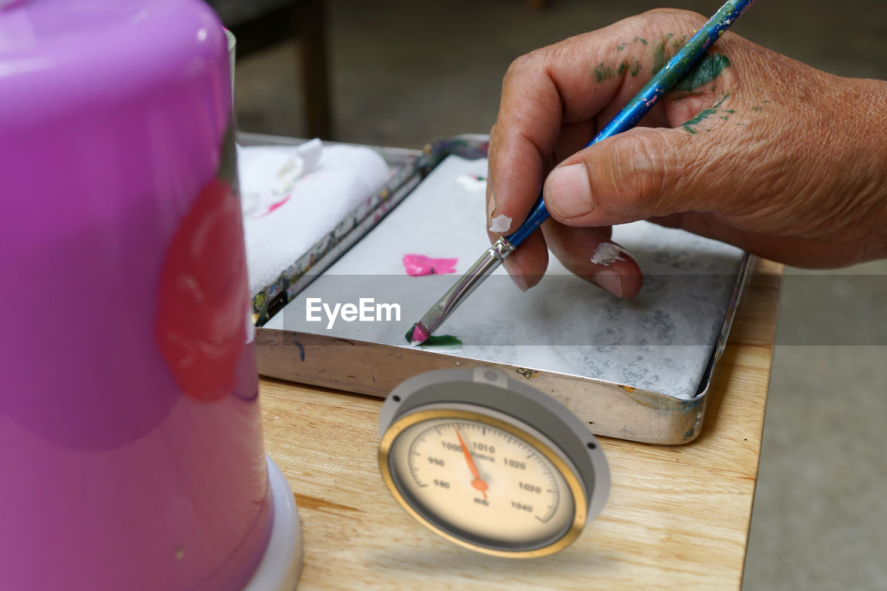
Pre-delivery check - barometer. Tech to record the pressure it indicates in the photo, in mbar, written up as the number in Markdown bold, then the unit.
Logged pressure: **1005** mbar
